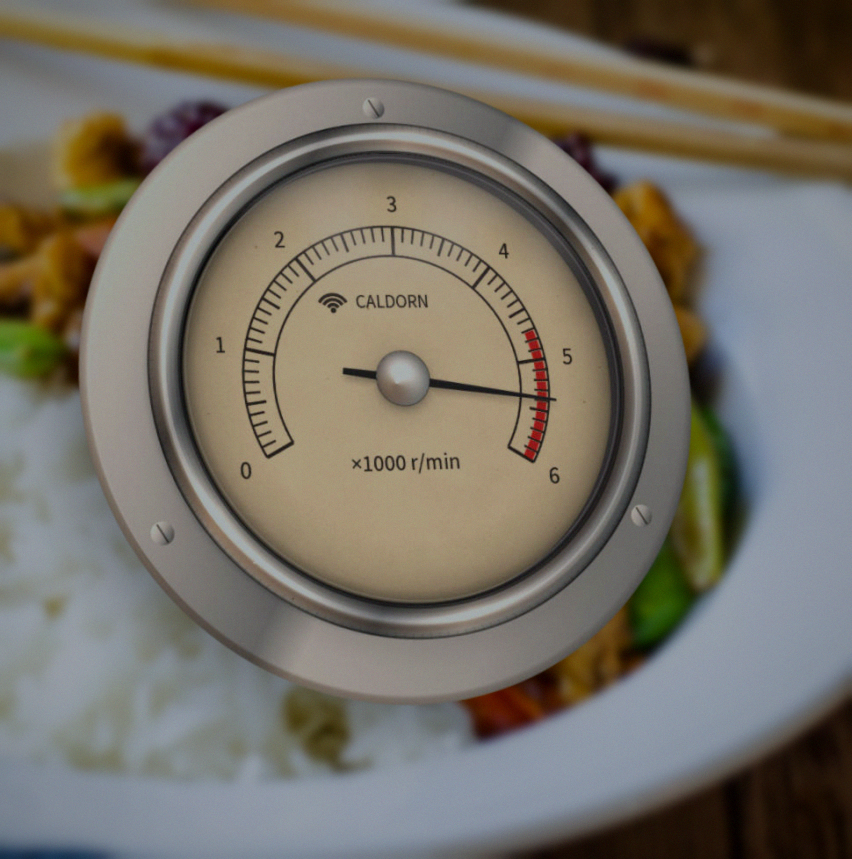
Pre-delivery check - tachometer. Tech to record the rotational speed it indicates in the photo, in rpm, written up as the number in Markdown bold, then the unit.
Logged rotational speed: **5400** rpm
